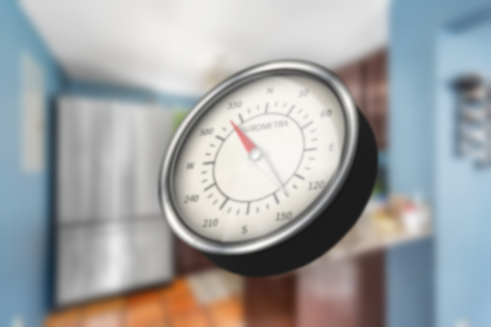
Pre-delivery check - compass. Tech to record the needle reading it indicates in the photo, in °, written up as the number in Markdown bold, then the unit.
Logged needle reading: **320** °
